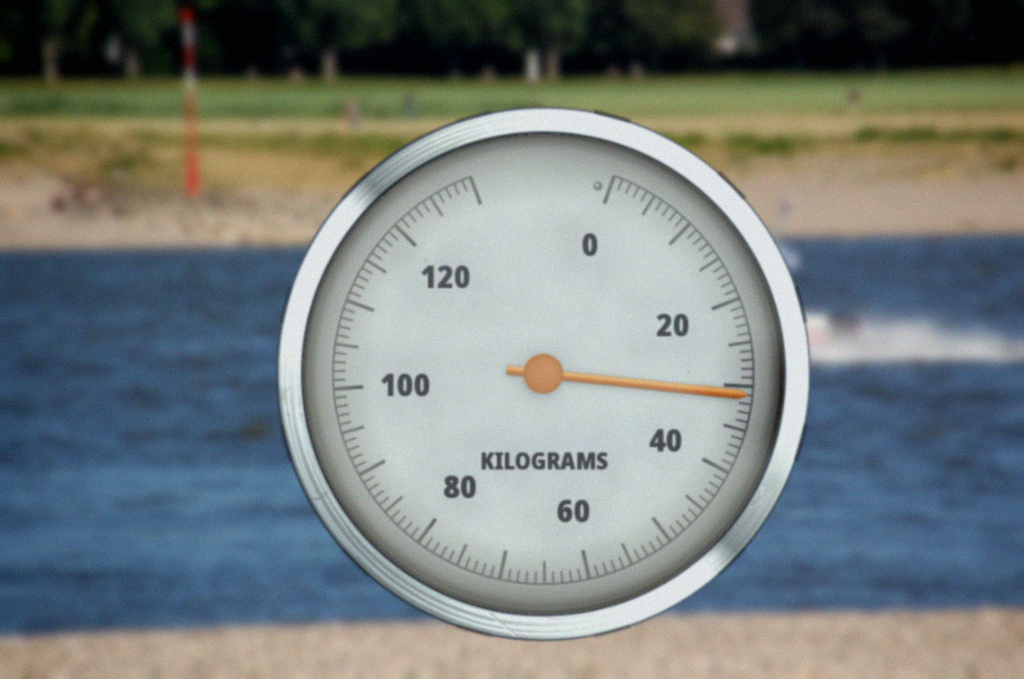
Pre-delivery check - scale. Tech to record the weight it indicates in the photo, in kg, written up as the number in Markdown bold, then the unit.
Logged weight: **31** kg
